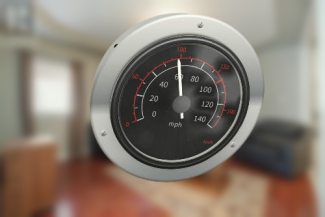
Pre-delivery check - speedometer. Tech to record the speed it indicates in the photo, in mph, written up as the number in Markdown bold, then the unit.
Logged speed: **60** mph
